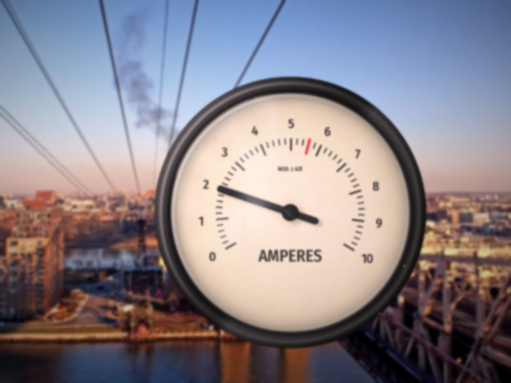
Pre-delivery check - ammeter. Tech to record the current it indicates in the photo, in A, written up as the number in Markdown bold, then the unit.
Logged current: **2** A
